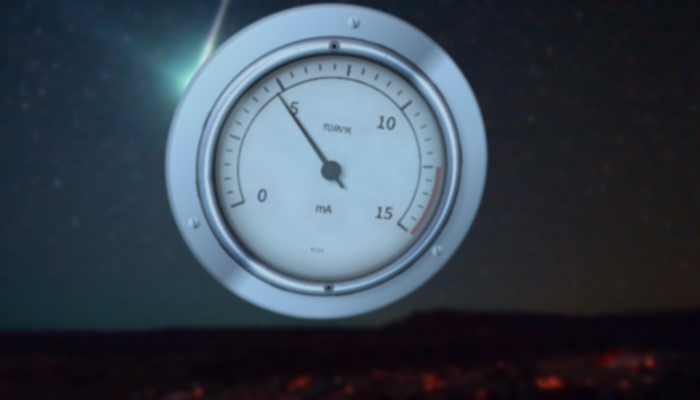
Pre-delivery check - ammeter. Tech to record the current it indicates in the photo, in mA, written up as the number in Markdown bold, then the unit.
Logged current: **4.75** mA
